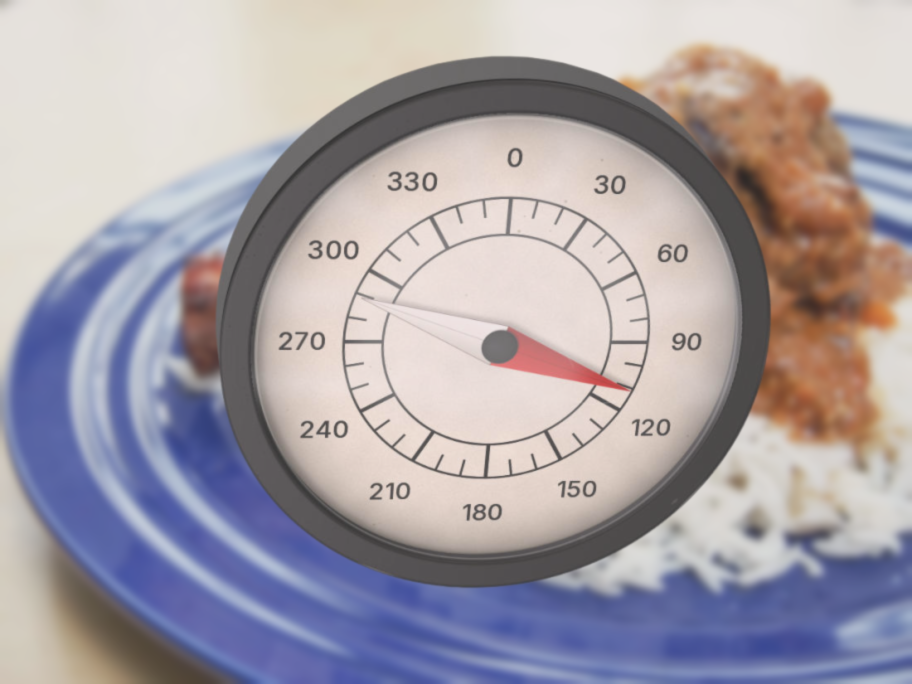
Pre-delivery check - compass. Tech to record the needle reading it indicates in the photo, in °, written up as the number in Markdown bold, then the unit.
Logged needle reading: **110** °
